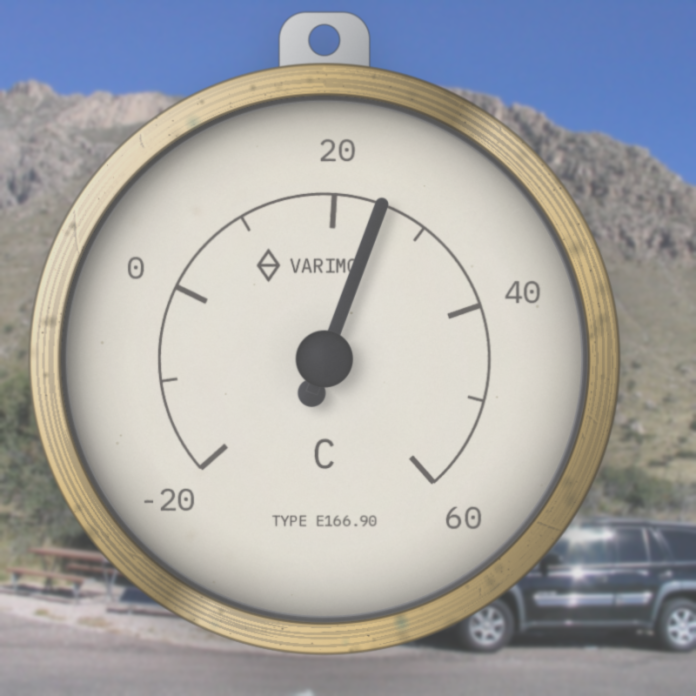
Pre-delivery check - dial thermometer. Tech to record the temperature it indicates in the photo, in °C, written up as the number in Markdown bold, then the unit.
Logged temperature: **25** °C
